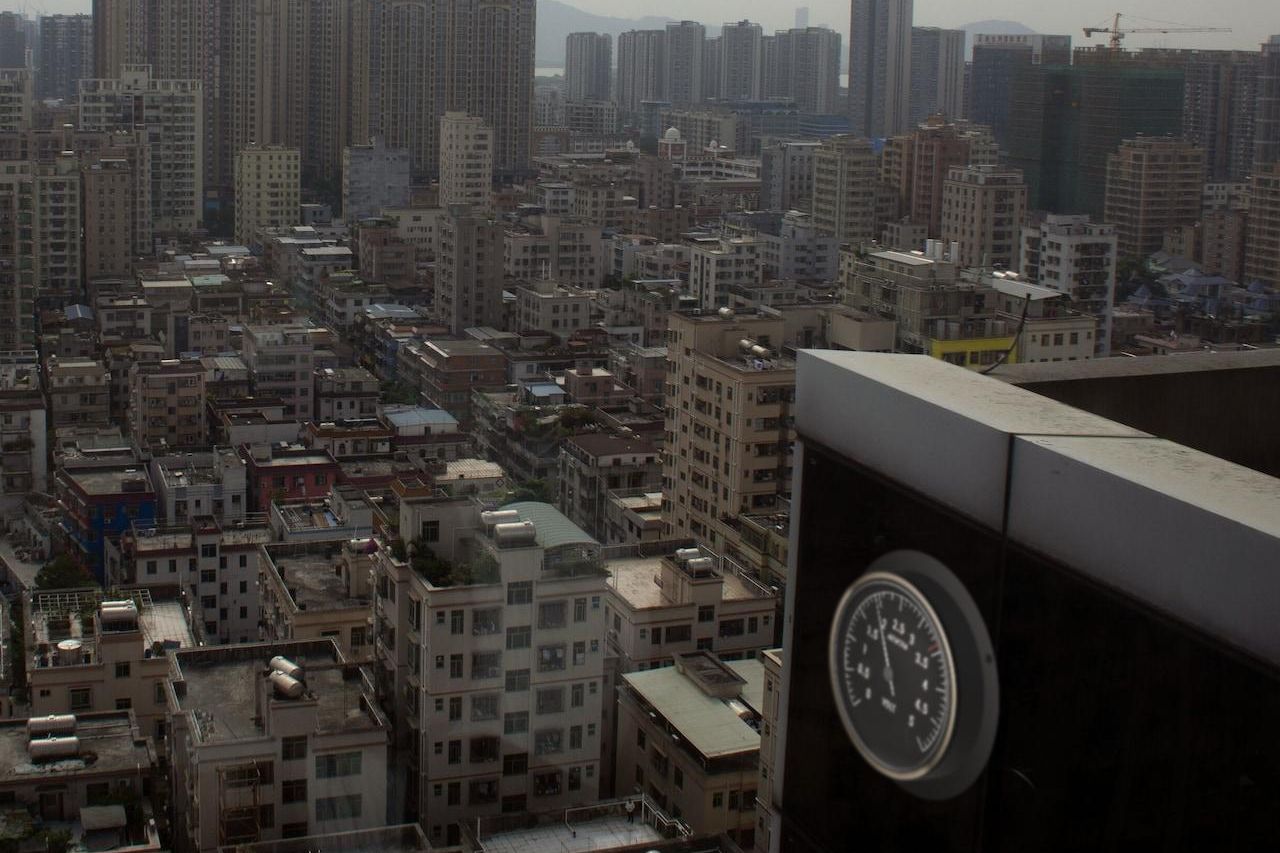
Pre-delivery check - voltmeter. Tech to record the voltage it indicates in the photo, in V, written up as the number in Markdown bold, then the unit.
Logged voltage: **2** V
